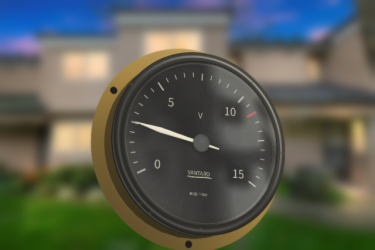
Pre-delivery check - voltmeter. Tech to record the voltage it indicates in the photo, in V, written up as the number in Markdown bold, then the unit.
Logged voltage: **2.5** V
